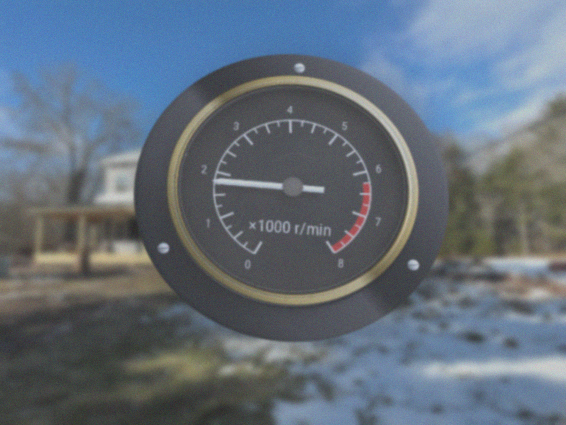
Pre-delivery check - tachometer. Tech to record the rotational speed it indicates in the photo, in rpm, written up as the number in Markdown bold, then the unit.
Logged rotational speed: **1750** rpm
